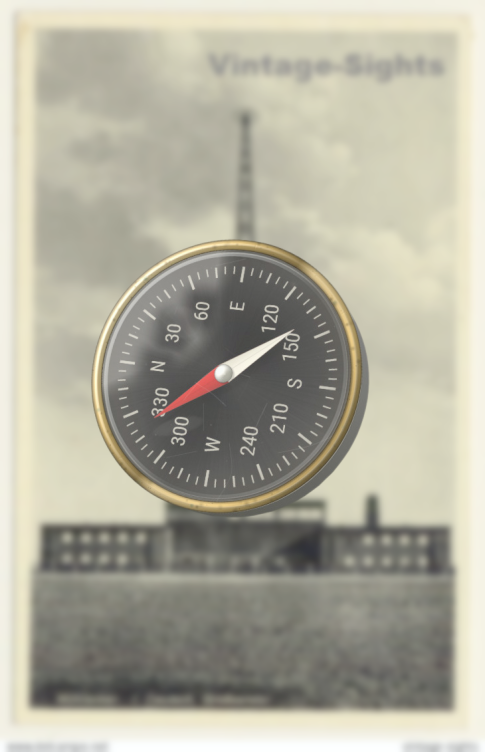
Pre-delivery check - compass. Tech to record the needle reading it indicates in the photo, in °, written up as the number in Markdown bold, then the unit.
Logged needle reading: **320** °
